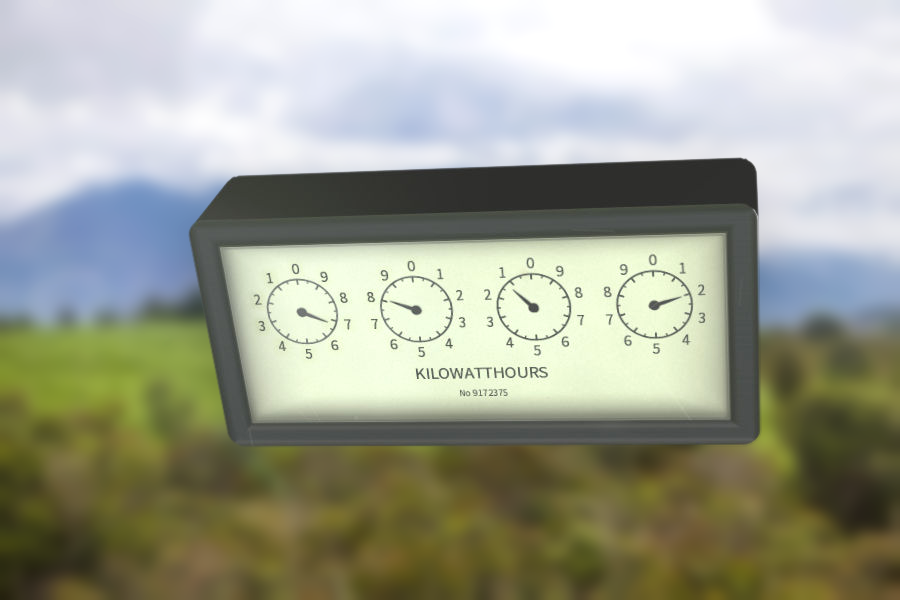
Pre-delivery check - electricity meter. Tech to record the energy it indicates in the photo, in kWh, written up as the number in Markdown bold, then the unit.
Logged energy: **6812** kWh
